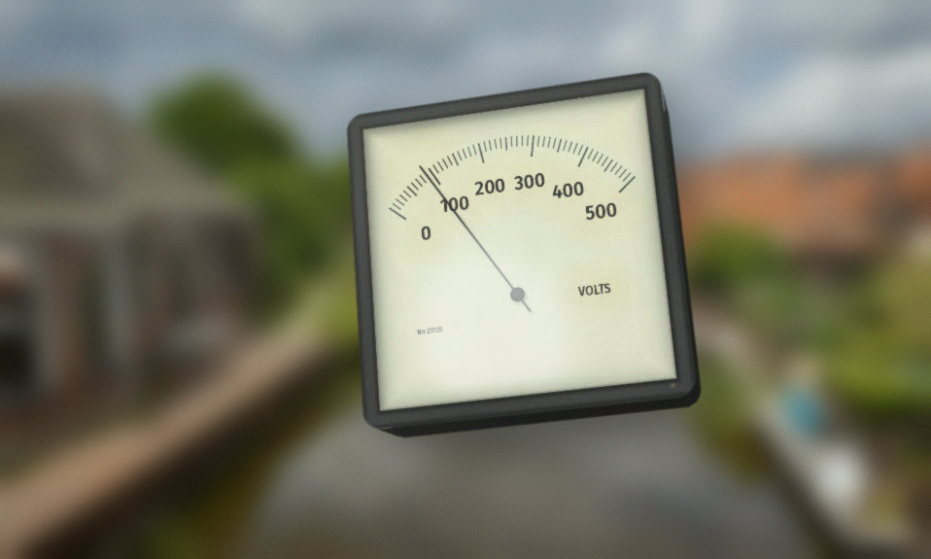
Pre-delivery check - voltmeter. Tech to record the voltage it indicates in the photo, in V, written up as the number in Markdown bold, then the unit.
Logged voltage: **90** V
